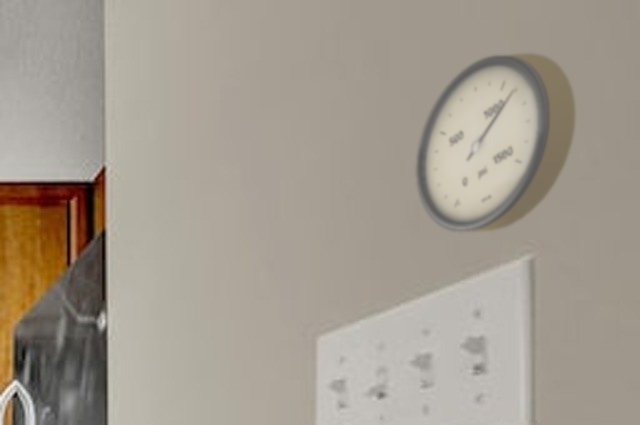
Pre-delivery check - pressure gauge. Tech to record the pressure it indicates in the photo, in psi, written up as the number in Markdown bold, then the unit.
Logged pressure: **1100** psi
